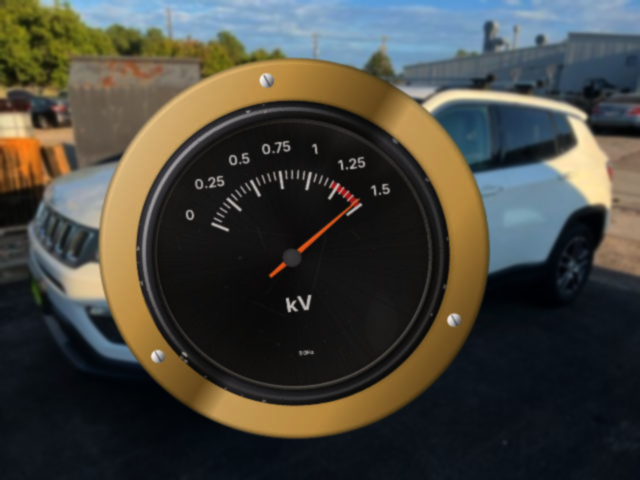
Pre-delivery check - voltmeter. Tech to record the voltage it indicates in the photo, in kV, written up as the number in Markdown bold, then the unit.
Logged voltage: **1.45** kV
